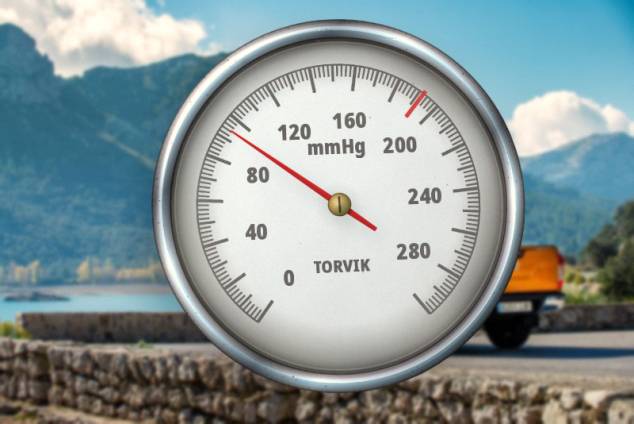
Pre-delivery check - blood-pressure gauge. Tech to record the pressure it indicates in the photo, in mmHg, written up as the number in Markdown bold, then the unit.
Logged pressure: **94** mmHg
